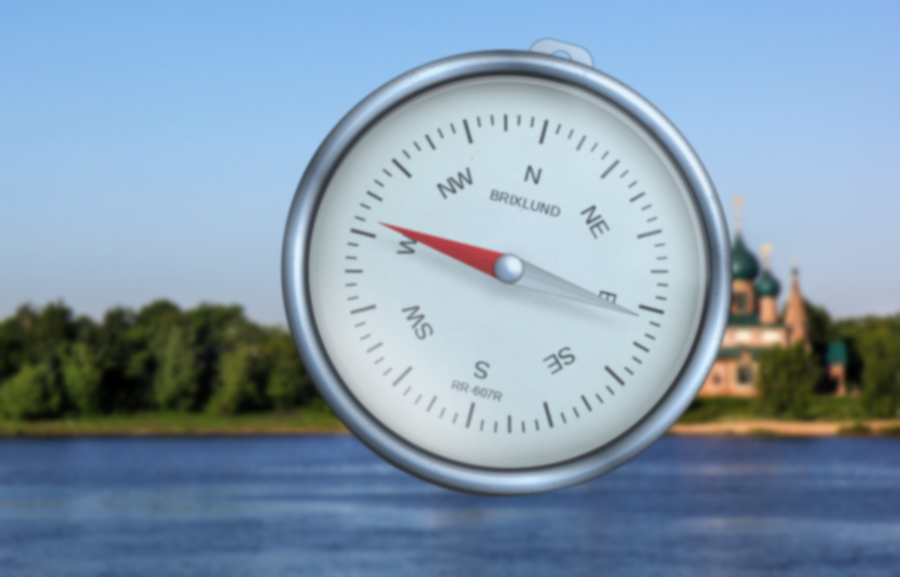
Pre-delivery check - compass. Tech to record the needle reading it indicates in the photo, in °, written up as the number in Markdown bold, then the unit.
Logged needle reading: **275** °
